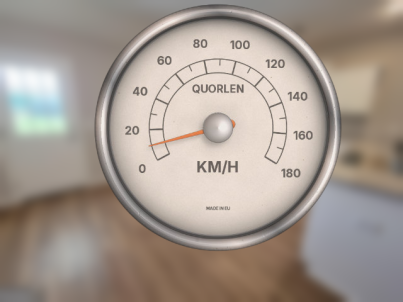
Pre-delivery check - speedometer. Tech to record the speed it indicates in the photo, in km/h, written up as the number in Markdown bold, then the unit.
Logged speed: **10** km/h
